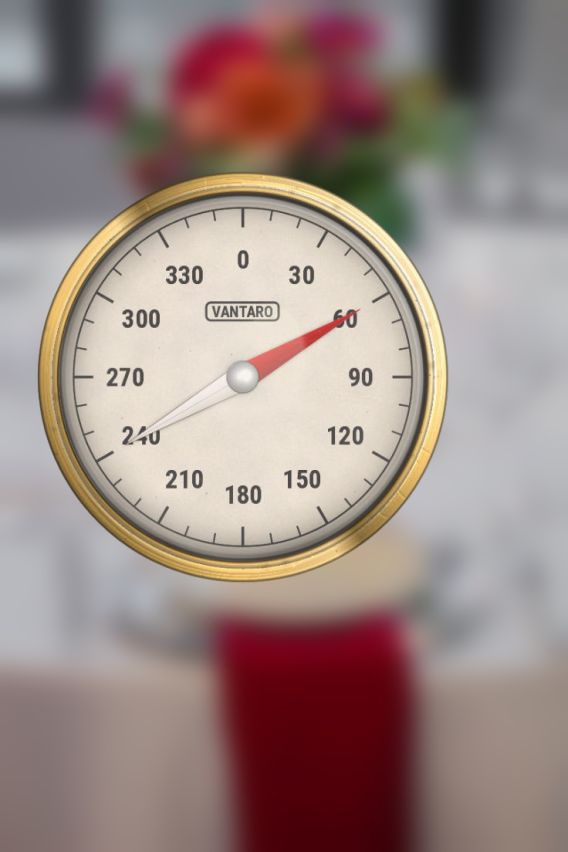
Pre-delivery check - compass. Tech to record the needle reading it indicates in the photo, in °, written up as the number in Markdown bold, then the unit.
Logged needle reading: **60** °
